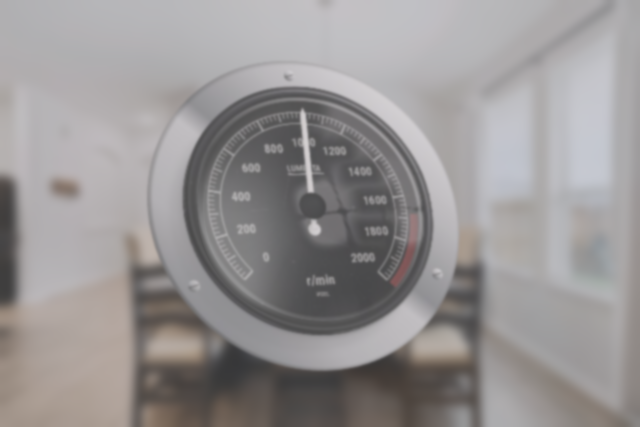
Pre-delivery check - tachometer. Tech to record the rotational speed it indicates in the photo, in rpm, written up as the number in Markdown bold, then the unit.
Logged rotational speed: **1000** rpm
